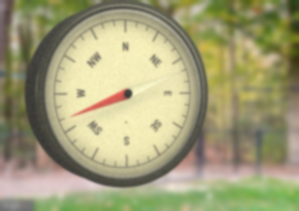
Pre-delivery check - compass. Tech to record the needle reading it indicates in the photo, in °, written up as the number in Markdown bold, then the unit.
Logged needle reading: **250** °
